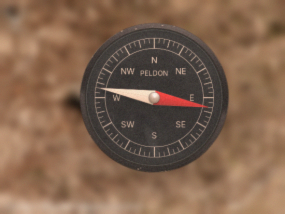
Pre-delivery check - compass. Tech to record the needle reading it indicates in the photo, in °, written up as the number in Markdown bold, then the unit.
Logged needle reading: **100** °
